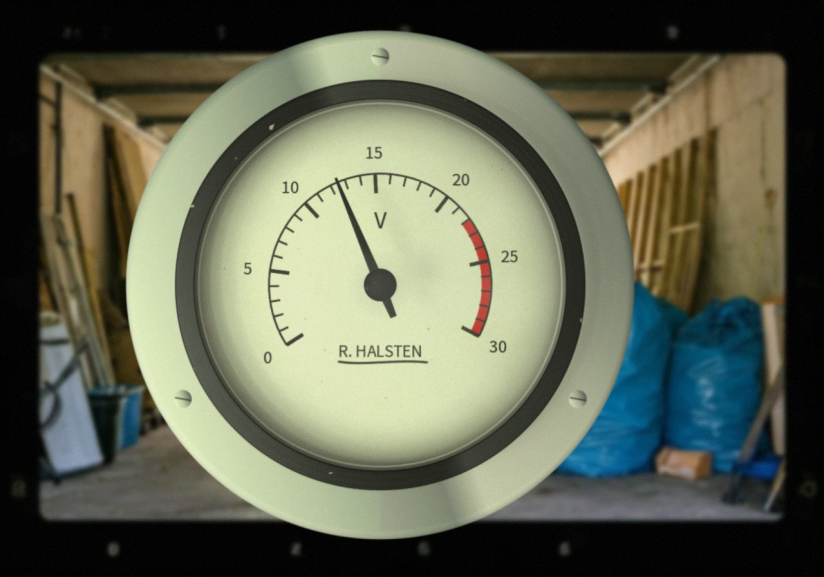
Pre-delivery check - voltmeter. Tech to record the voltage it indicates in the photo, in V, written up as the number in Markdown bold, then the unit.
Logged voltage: **12.5** V
